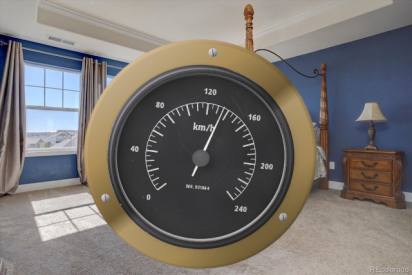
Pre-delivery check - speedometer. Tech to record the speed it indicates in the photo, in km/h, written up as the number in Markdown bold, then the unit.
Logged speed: **135** km/h
